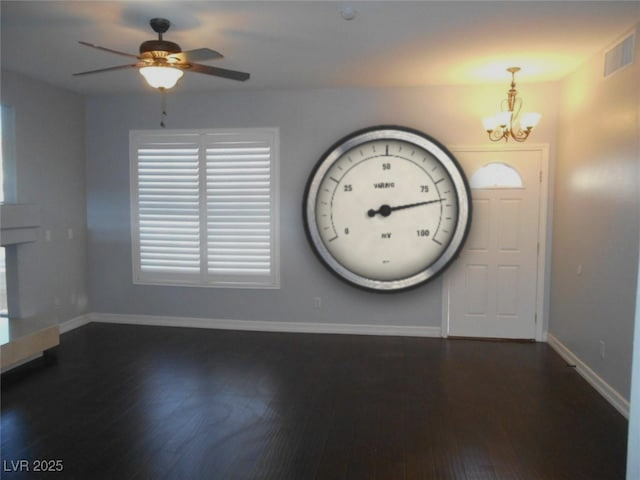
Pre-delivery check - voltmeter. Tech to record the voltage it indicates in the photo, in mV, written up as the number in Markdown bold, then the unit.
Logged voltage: **82.5** mV
